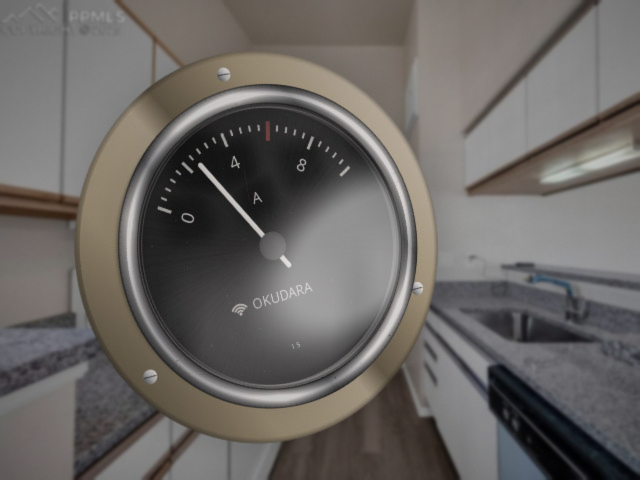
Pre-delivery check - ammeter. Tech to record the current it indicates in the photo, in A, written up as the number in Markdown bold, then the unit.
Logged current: **2.4** A
